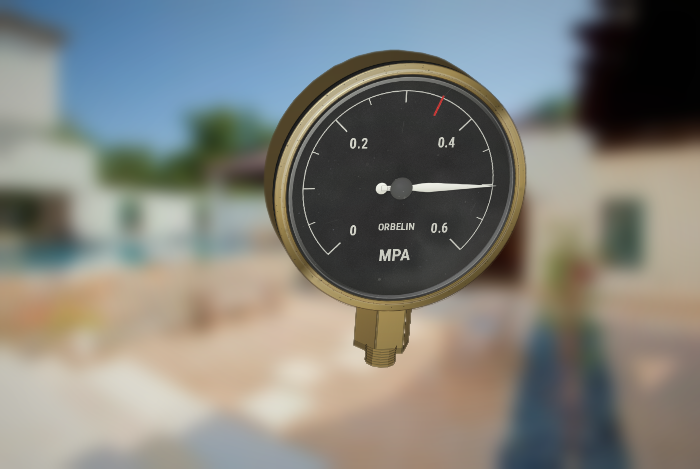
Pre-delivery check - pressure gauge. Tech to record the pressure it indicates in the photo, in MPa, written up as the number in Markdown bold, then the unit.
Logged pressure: **0.5** MPa
